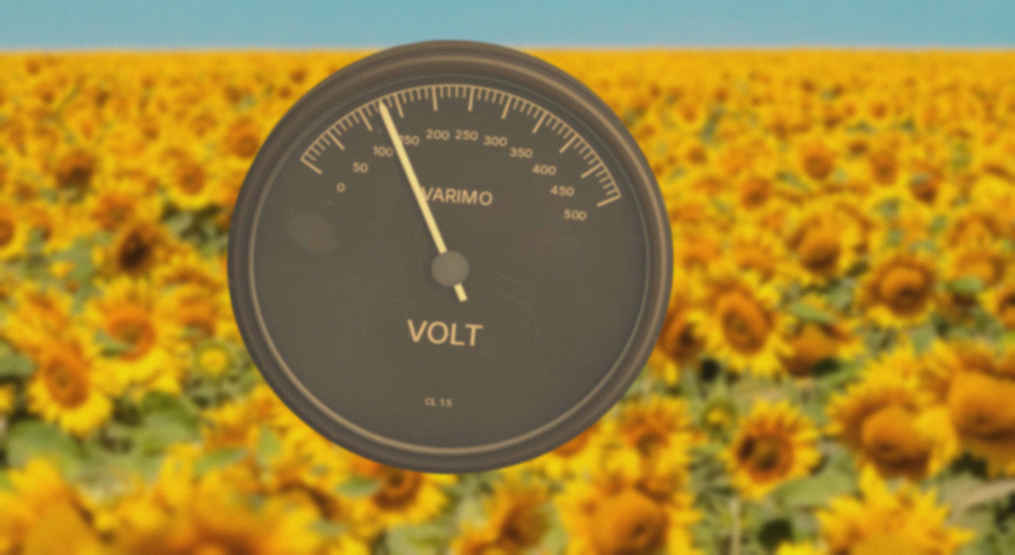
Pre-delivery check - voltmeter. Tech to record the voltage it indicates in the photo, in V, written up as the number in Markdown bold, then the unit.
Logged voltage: **130** V
